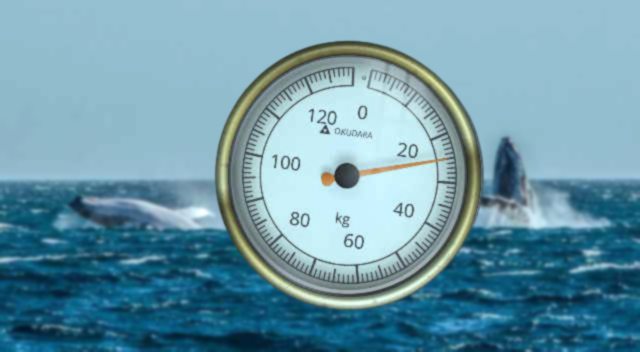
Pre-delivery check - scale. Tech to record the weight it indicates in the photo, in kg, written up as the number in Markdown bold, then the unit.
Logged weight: **25** kg
